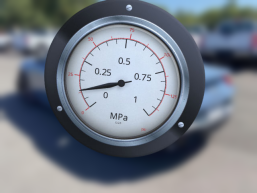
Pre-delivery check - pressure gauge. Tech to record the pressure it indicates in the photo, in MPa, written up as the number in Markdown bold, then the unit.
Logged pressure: **0.1** MPa
